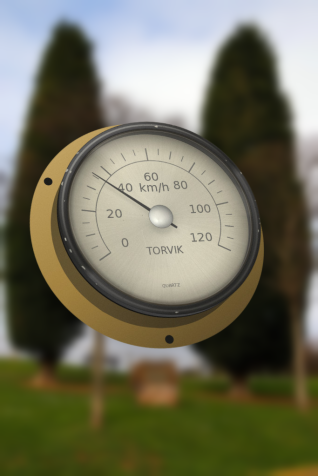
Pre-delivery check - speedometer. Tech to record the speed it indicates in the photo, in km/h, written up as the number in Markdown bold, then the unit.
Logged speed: **35** km/h
